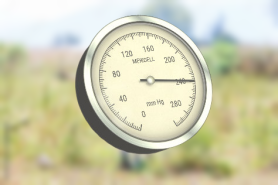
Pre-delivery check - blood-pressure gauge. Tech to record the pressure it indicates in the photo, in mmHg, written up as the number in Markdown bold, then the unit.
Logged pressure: **240** mmHg
